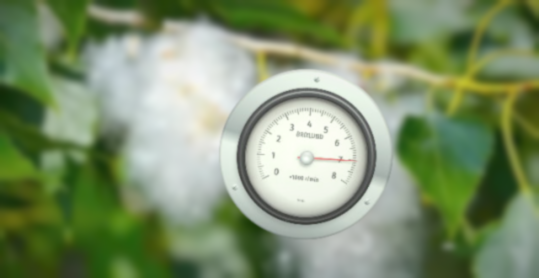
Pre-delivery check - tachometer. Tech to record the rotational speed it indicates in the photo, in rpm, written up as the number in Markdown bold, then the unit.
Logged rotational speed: **7000** rpm
